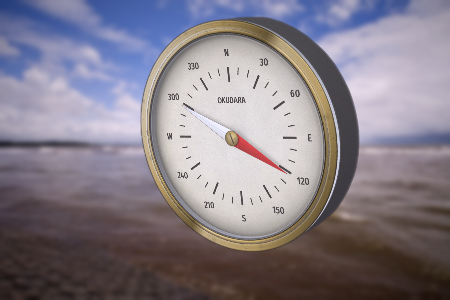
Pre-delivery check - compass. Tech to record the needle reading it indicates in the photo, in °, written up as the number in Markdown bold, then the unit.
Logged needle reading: **120** °
